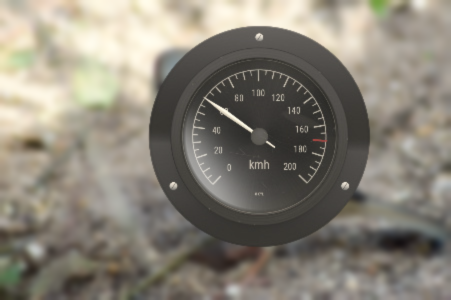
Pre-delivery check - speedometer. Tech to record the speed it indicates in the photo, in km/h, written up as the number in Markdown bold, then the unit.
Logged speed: **60** km/h
